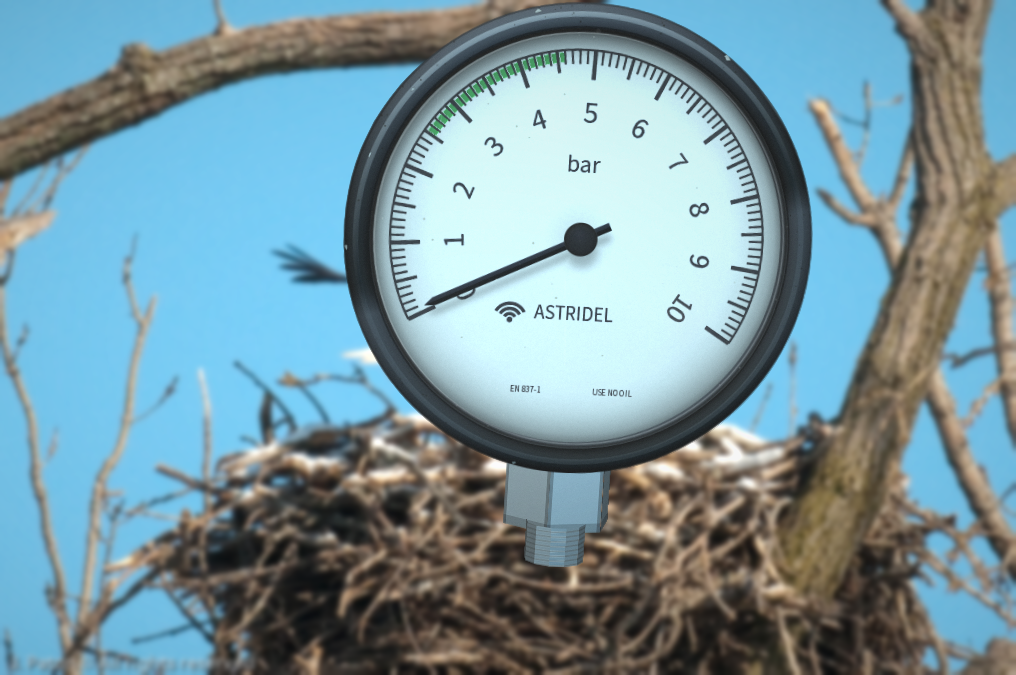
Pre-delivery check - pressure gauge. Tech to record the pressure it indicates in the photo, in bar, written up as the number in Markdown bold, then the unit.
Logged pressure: **0.1** bar
